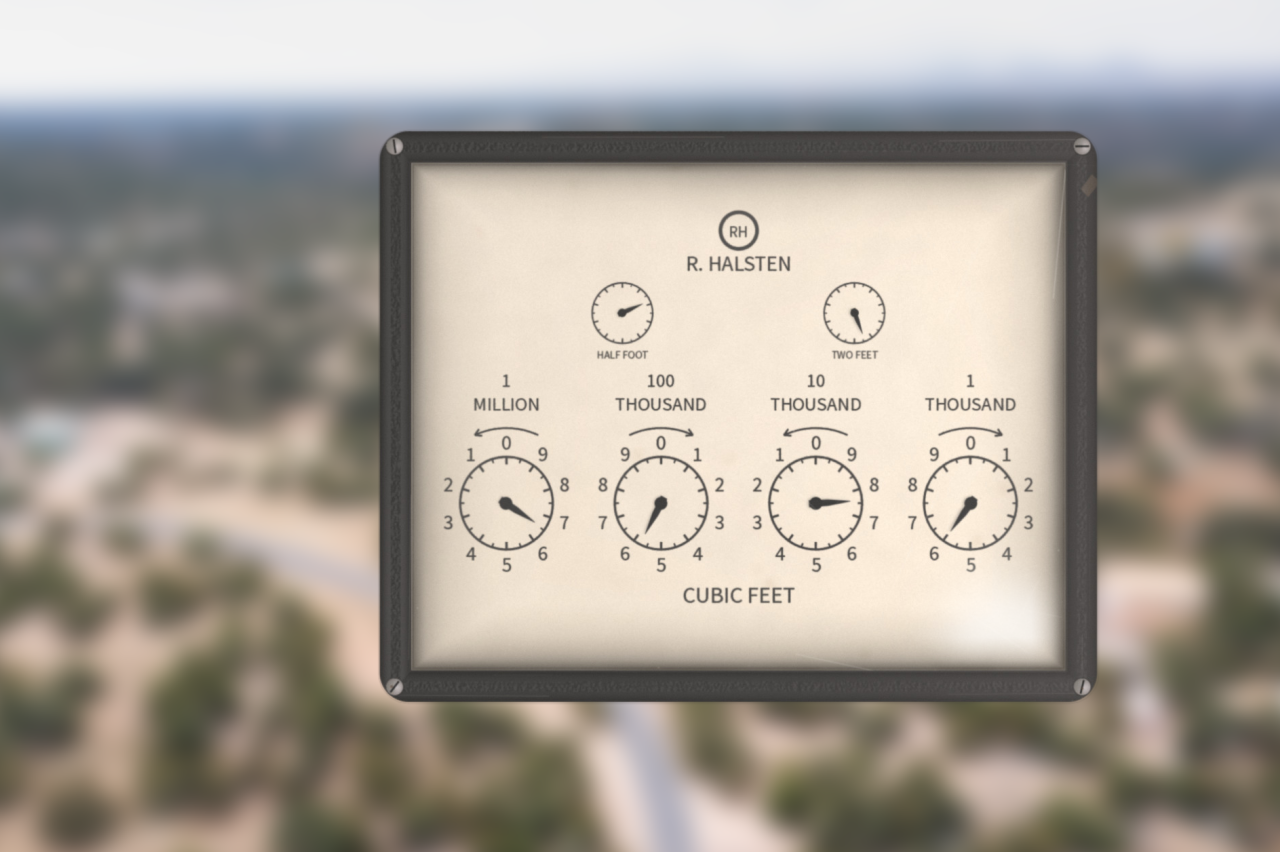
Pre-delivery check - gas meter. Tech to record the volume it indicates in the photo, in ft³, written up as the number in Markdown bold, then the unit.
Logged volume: **657600** ft³
